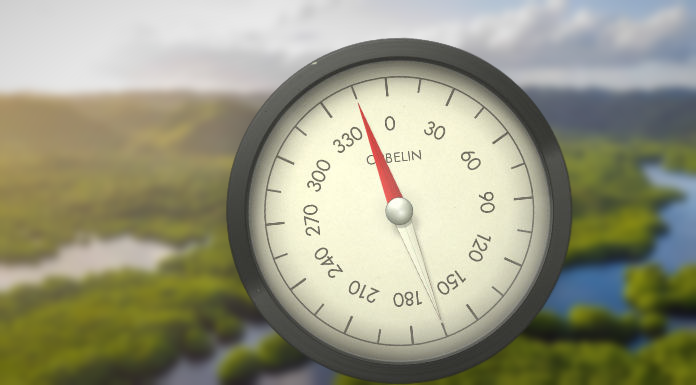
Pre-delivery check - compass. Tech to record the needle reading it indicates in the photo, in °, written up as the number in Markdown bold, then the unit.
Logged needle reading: **345** °
